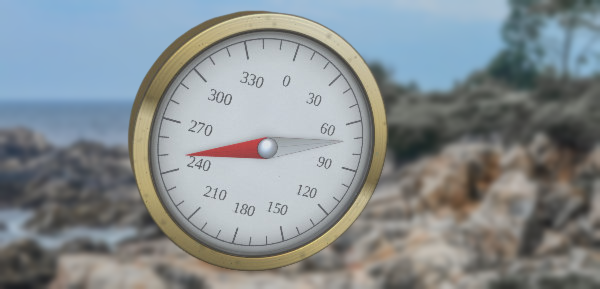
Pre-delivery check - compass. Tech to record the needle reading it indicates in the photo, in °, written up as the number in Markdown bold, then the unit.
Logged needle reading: **250** °
